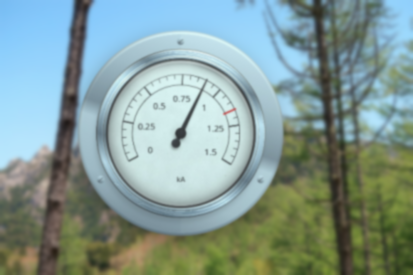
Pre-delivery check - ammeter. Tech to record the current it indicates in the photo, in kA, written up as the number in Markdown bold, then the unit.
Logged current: **0.9** kA
